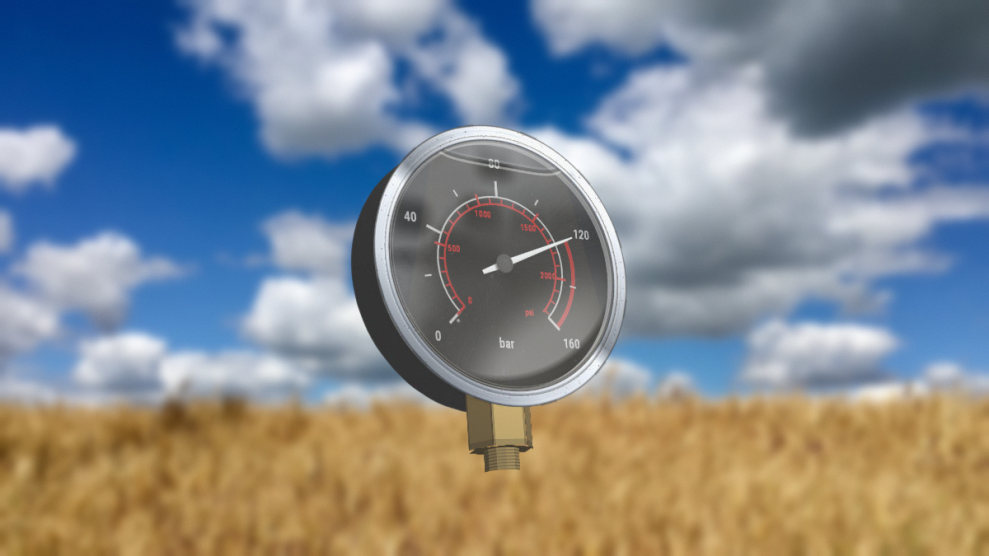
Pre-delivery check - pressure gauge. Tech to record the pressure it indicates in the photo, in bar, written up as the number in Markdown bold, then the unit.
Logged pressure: **120** bar
